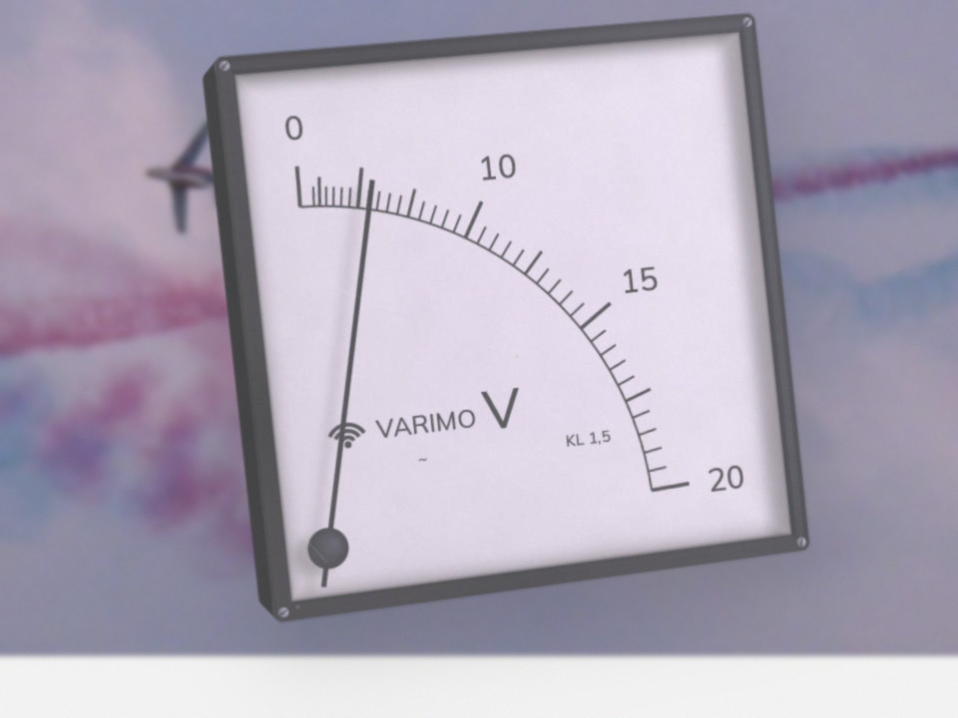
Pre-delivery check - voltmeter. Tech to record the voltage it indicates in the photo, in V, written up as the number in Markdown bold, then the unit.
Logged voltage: **5.5** V
